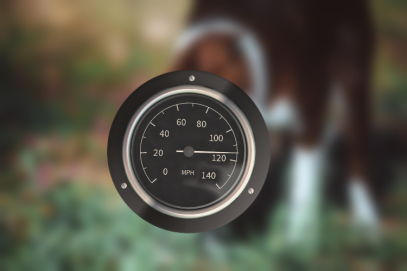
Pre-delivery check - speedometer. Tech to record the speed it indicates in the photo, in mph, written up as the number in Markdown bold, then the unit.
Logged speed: **115** mph
